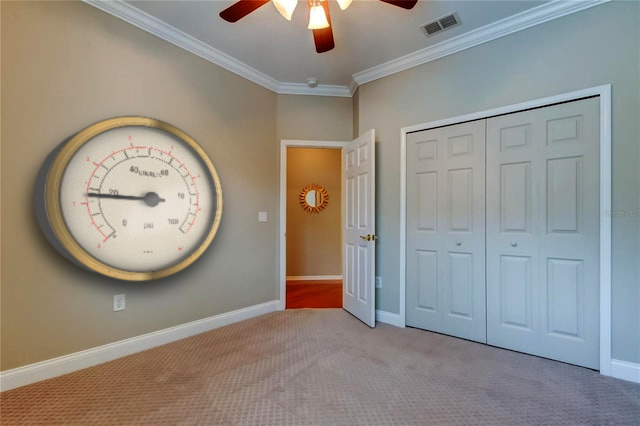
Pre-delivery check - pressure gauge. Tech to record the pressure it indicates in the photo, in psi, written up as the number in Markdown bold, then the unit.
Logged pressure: **17.5** psi
